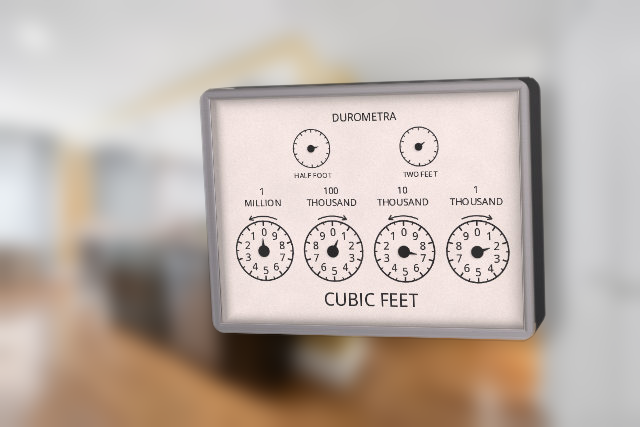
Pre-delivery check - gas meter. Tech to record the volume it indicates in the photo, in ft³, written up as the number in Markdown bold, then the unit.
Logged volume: **7200** ft³
